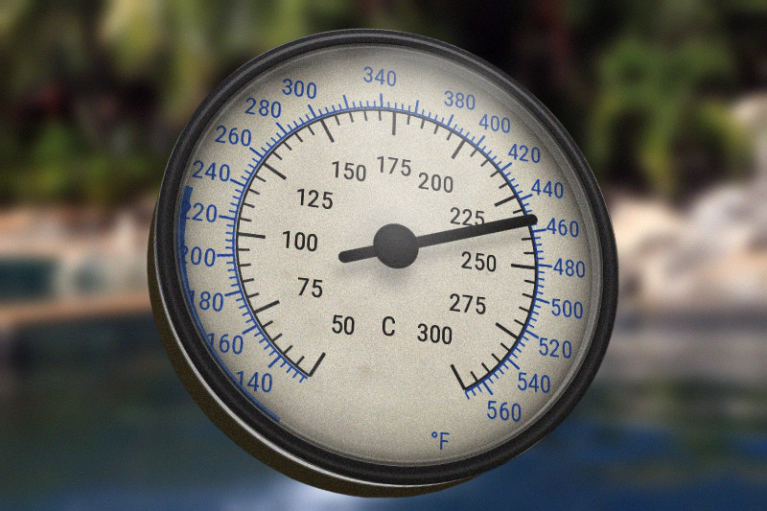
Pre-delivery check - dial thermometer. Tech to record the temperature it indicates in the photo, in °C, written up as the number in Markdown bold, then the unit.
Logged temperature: **235** °C
